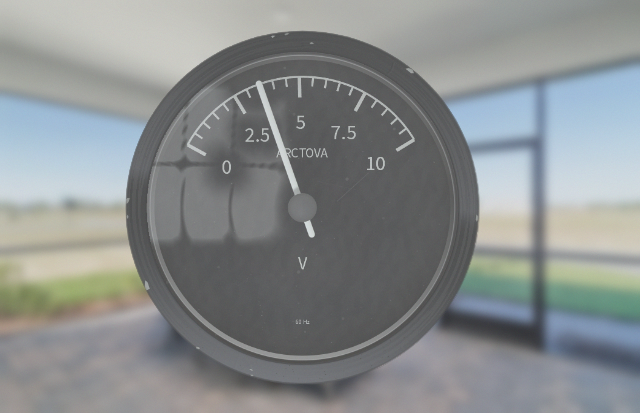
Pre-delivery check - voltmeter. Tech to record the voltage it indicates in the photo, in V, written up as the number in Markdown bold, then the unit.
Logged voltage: **3.5** V
